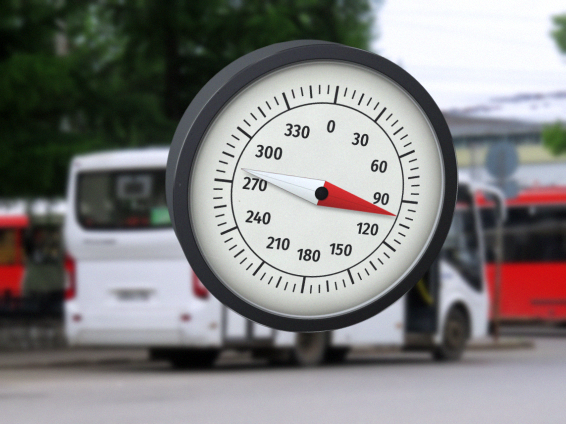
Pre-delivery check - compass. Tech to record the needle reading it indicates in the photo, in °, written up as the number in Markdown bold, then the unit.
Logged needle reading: **100** °
